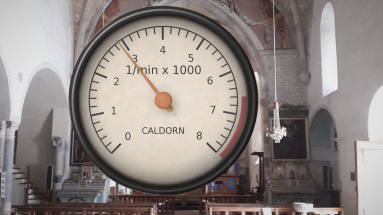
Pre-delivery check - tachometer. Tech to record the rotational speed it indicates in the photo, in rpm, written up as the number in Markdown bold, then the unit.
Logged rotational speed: **2900** rpm
